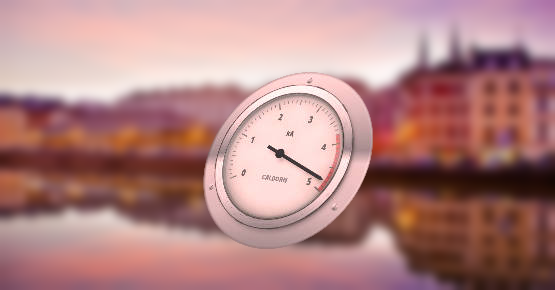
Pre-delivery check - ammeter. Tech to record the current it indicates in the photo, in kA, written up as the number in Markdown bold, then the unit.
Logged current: **4.8** kA
